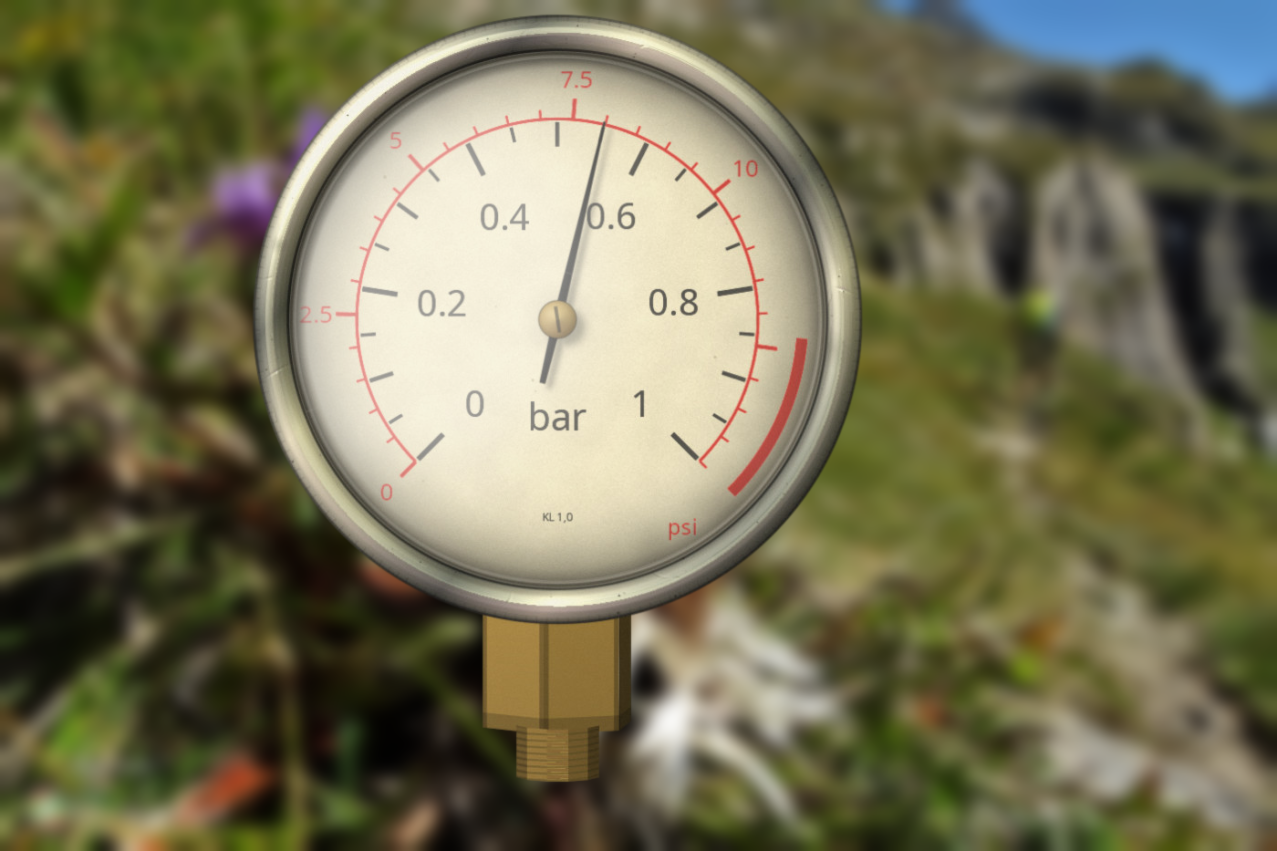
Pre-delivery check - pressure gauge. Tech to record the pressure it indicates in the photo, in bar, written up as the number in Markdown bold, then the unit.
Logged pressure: **0.55** bar
